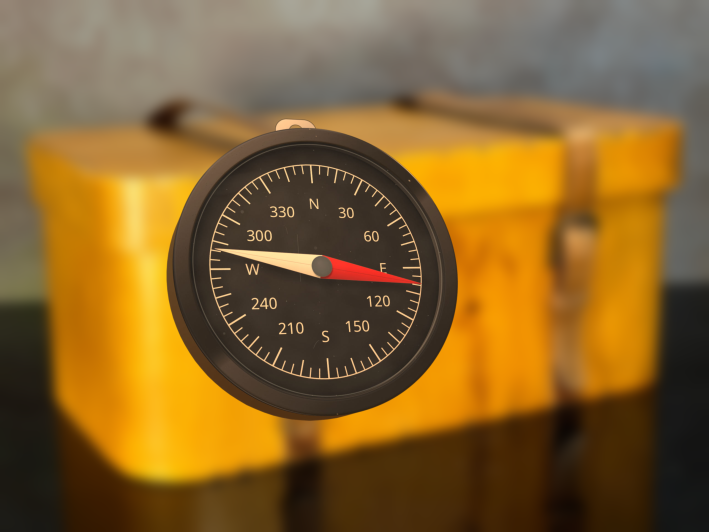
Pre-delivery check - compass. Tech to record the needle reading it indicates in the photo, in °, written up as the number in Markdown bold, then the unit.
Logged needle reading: **100** °
